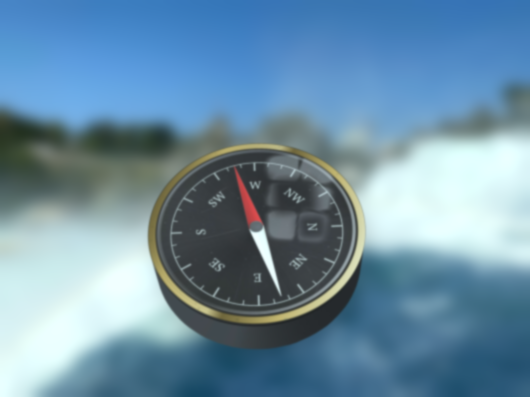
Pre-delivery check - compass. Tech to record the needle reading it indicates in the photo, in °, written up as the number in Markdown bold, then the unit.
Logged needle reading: **255** °
